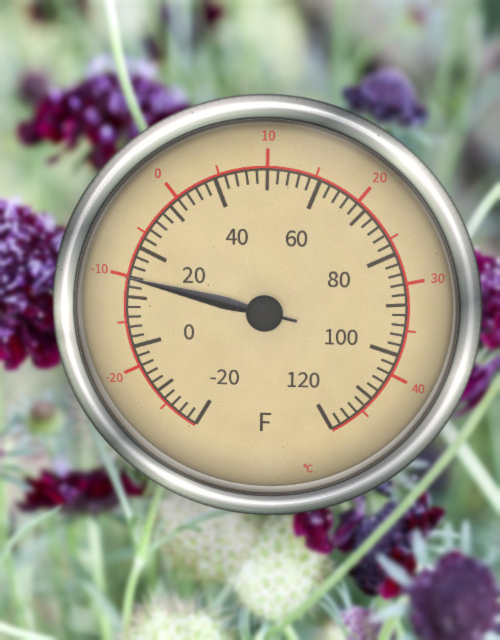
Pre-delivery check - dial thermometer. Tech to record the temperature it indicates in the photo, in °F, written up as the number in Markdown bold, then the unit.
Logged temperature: **14** °F
